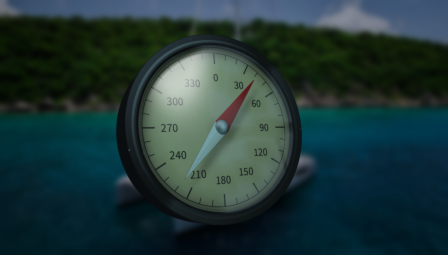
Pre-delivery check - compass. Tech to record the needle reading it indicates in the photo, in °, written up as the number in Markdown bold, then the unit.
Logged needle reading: **40** °
